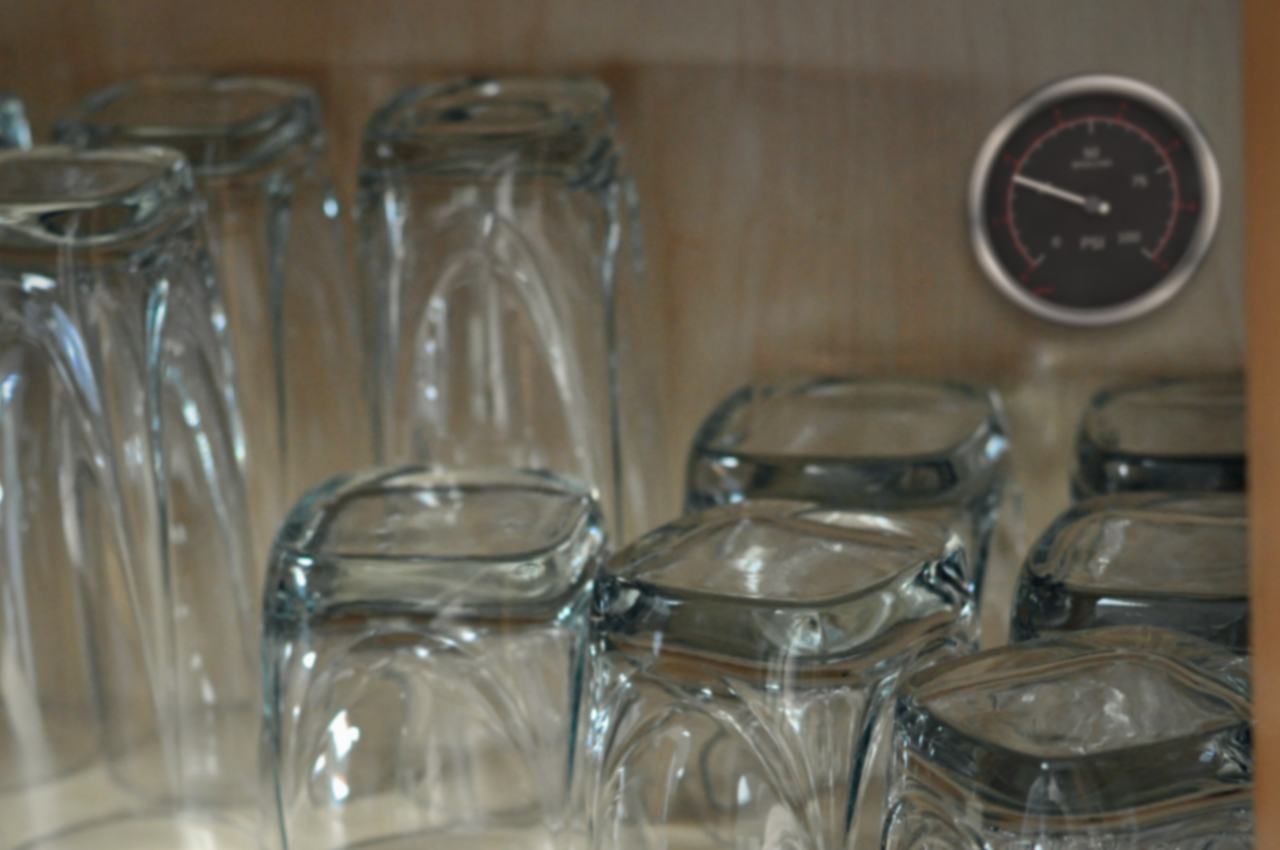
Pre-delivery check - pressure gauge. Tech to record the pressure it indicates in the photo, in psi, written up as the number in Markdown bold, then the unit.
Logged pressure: **25** psi
